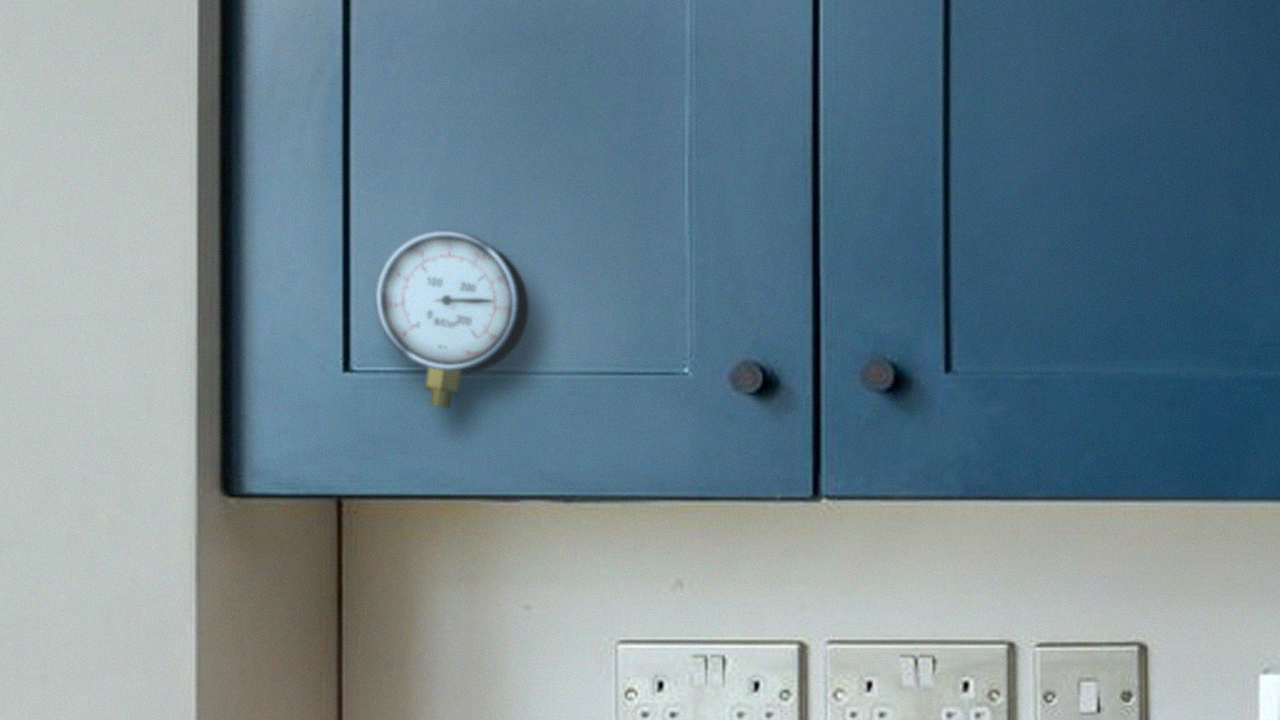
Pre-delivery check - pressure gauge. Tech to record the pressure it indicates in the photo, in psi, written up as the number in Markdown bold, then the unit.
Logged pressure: **240** psi
